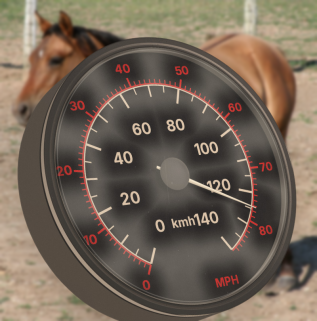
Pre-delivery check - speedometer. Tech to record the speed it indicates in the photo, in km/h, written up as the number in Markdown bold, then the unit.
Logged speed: **125** km/h
